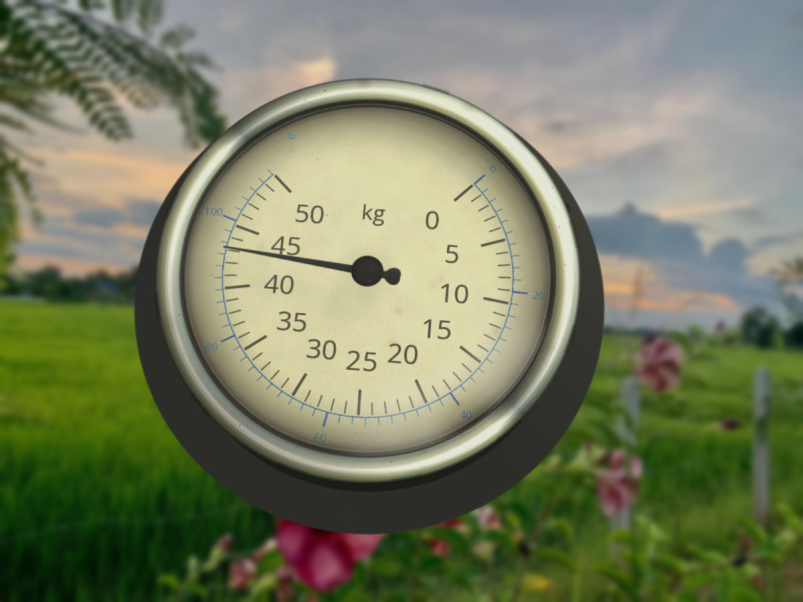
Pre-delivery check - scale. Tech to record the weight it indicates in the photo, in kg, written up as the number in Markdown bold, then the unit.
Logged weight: **43** kg
